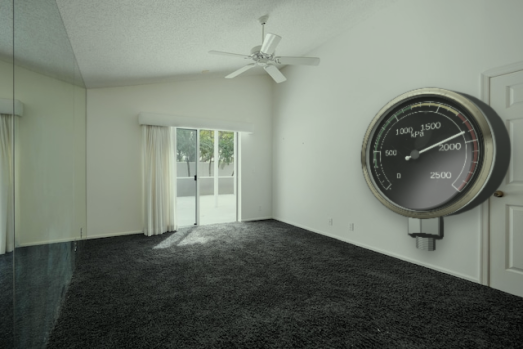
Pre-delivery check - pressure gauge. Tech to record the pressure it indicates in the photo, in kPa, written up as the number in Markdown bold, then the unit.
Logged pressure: **1900** kPa
